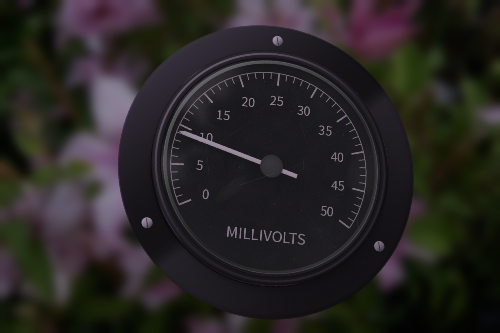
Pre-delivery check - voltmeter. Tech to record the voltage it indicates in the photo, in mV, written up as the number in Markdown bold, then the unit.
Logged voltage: **9** mV
